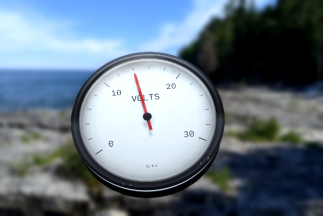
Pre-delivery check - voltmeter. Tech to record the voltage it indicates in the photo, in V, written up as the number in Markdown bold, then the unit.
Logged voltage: **14** V
